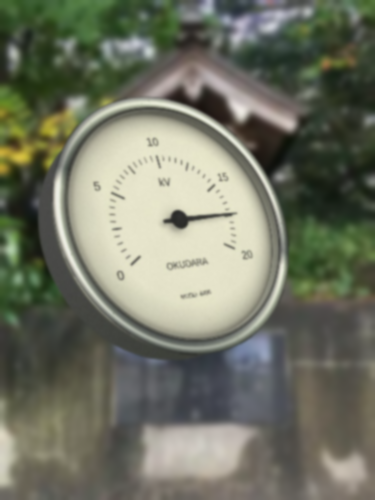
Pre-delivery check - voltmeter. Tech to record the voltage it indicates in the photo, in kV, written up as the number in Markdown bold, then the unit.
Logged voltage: **17.5** kV
